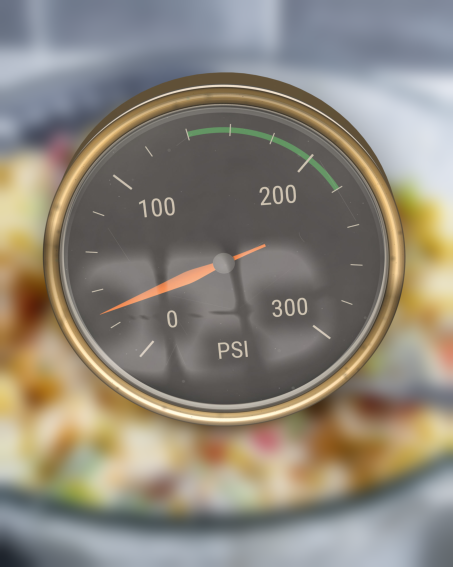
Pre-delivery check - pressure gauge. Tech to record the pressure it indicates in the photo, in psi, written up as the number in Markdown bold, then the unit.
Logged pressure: **30** psi
